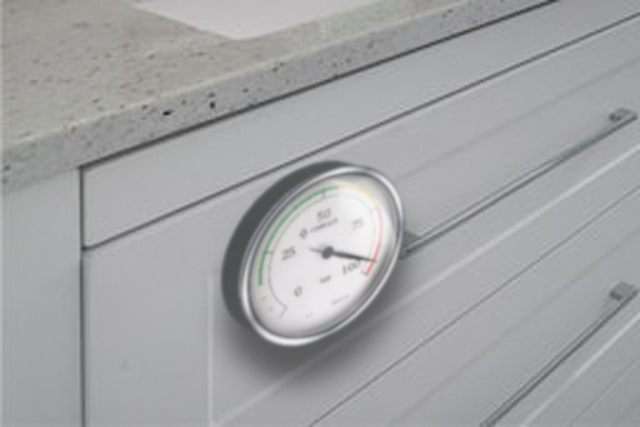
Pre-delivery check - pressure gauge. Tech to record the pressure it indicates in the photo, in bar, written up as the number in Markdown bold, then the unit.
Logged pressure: **95** bar
